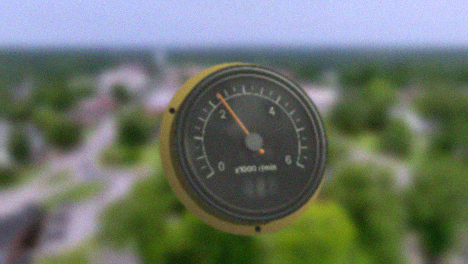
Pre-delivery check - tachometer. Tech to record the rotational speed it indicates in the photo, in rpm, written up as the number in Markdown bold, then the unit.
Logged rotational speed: **2250** rpm
